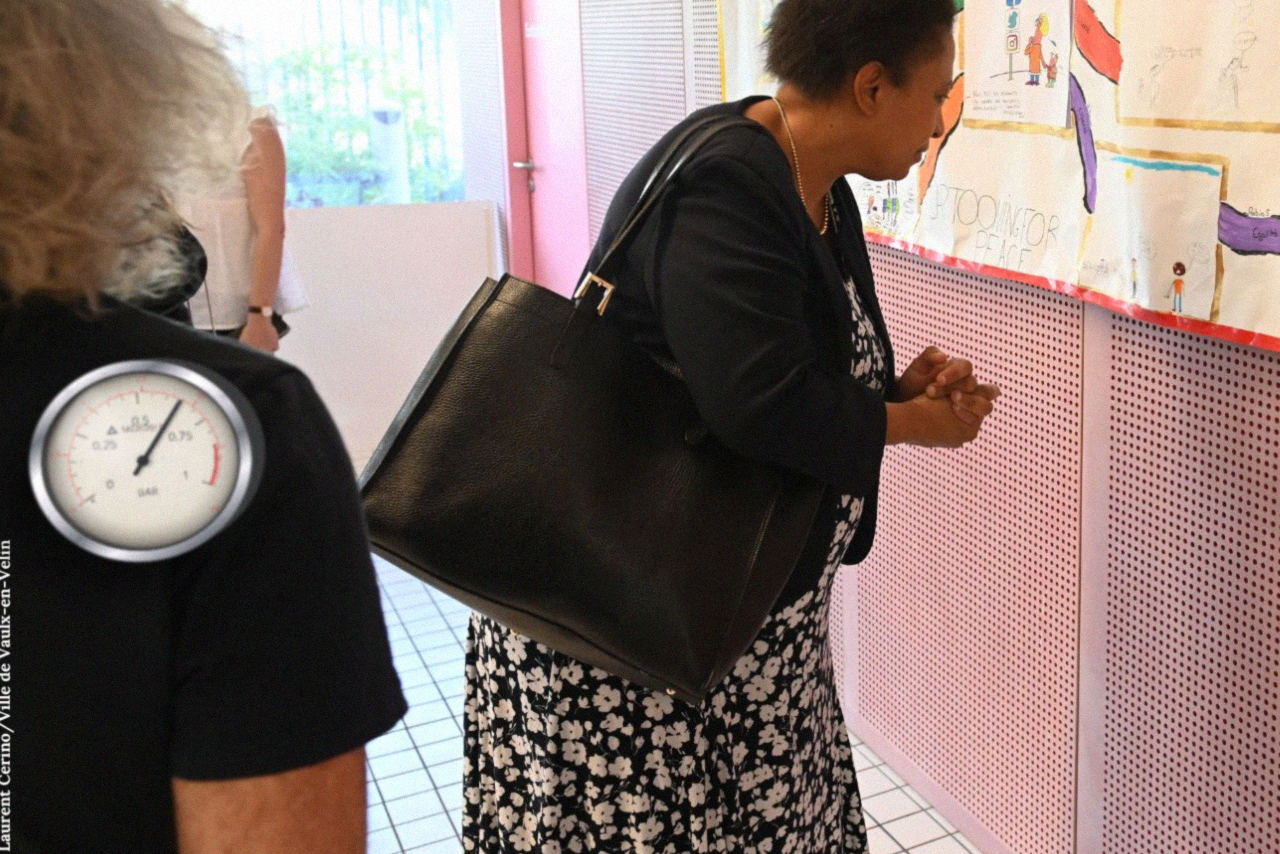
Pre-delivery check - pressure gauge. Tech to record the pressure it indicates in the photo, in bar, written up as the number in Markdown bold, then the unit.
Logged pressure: **0.65** bar
